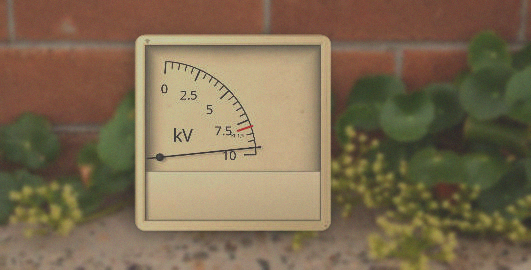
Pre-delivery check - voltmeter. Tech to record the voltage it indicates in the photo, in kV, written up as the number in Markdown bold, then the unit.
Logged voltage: **9.5** kV
